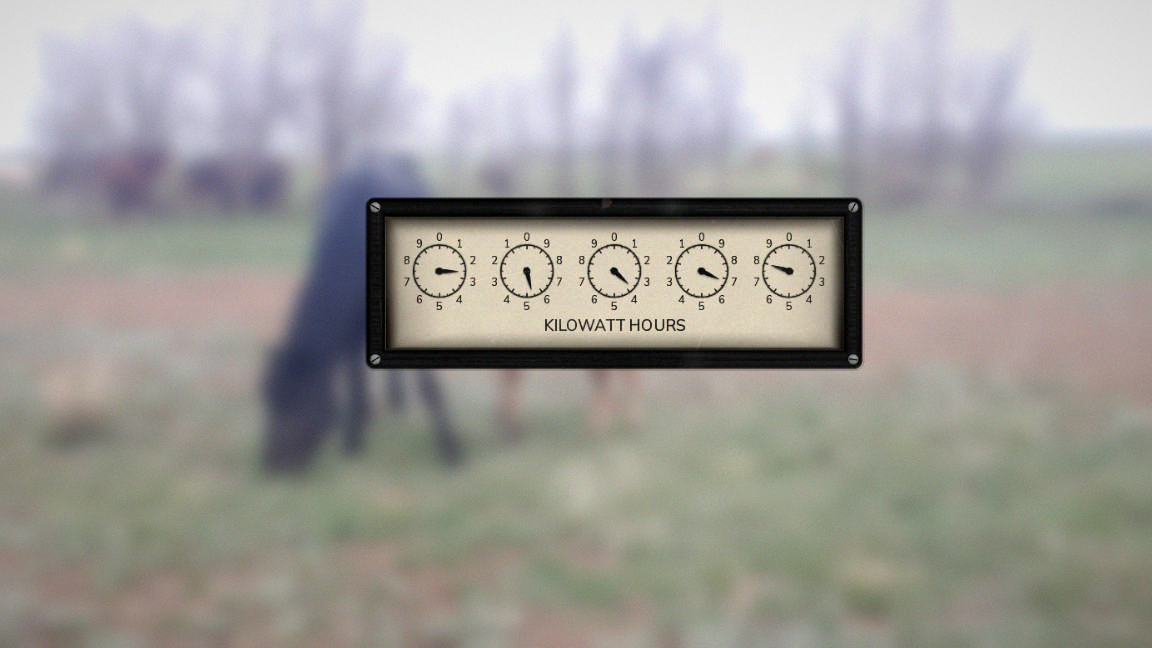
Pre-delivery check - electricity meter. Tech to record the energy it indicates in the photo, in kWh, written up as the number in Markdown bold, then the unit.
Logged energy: **25368** kWh
